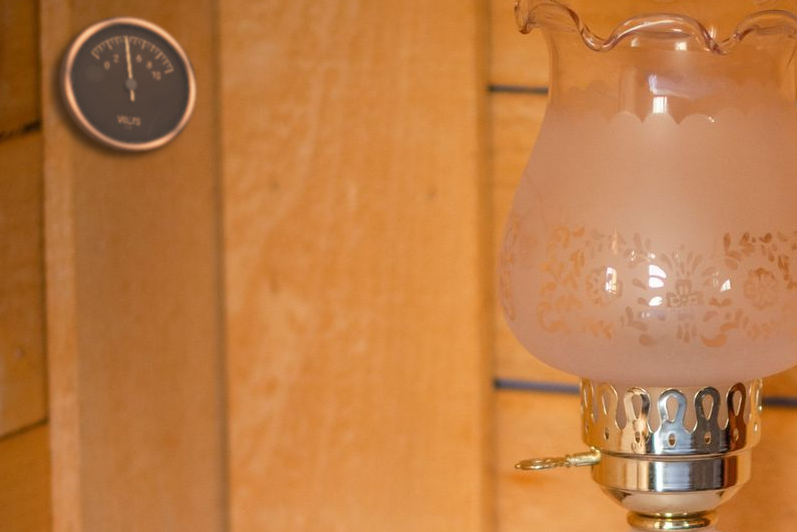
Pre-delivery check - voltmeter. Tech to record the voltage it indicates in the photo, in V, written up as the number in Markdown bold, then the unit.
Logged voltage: **4** V
